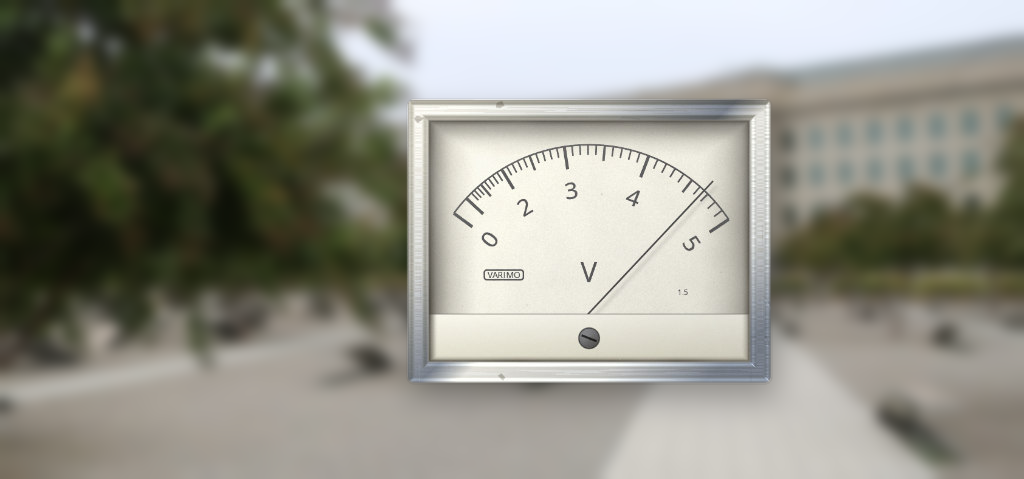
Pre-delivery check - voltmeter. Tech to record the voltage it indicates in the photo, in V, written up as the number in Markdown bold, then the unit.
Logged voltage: **4.65** V
